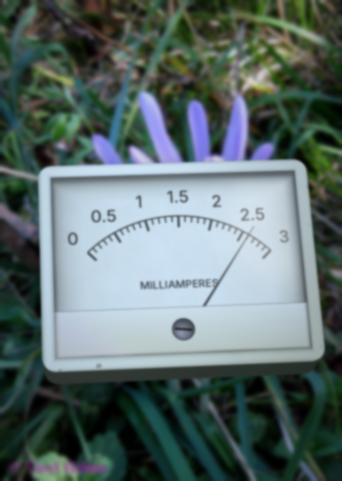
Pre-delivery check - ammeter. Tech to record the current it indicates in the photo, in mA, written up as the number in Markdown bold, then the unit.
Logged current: **2.6** mA
